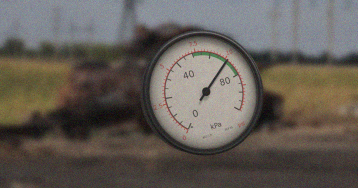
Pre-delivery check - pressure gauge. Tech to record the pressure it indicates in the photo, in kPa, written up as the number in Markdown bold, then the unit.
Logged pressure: **70** kPa
